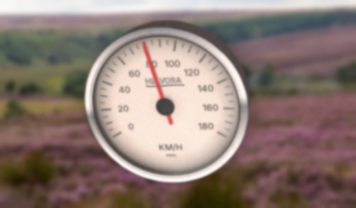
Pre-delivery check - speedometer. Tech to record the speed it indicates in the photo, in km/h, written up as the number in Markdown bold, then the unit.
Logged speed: **80** km/h
